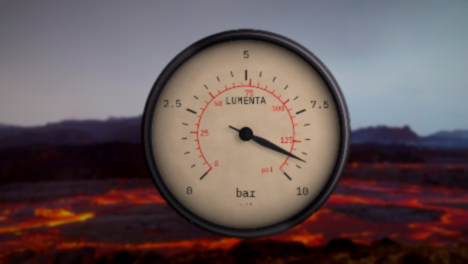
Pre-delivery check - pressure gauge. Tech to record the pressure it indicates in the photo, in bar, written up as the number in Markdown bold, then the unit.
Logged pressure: **9.25** bar
